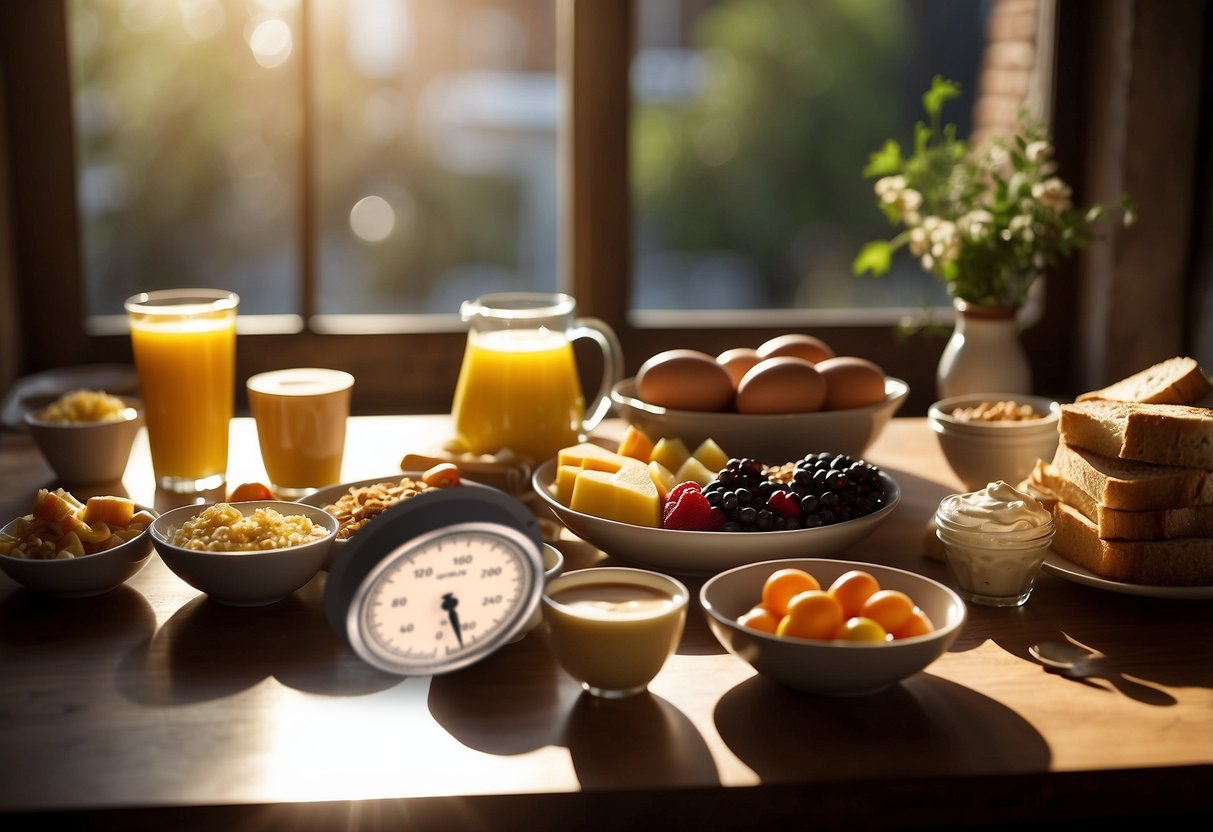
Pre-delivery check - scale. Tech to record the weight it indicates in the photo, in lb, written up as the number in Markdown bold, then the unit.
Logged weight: **290** lb
